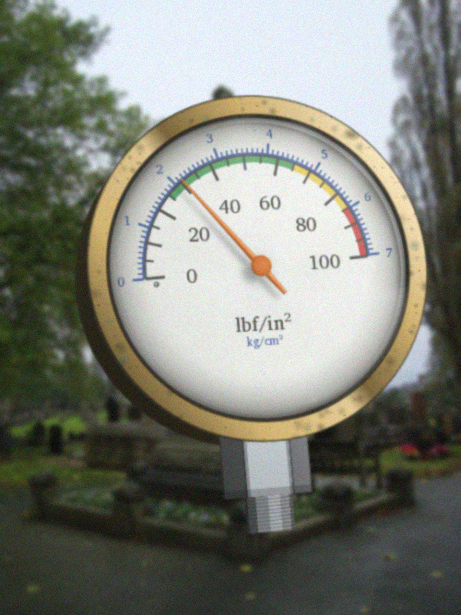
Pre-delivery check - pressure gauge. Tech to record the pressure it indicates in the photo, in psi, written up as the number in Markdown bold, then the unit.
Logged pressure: **30** psi
